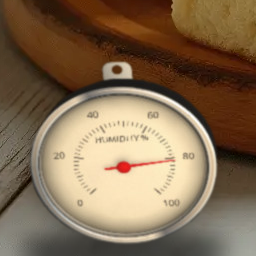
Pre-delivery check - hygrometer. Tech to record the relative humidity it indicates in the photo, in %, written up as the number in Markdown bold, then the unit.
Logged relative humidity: **80** %
